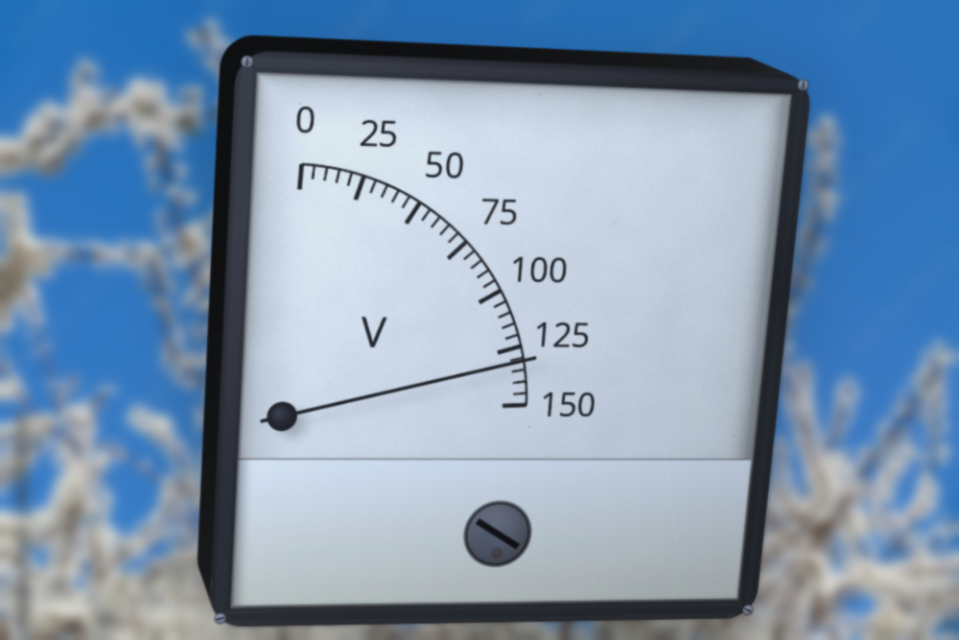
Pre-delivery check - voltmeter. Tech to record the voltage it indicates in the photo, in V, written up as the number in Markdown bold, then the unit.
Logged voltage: **130** V
